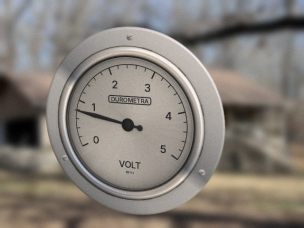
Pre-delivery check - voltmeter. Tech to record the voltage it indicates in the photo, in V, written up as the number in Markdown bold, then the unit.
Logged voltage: **0.8** V
